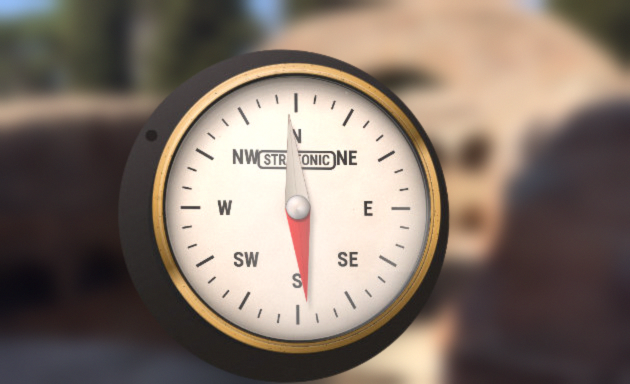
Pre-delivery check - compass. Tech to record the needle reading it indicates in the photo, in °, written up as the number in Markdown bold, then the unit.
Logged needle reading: **175** °
